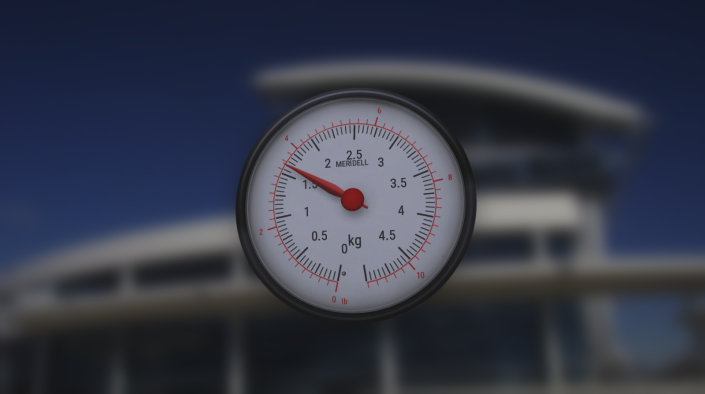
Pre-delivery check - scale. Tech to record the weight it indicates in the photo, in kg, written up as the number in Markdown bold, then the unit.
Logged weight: **1.6** kg
